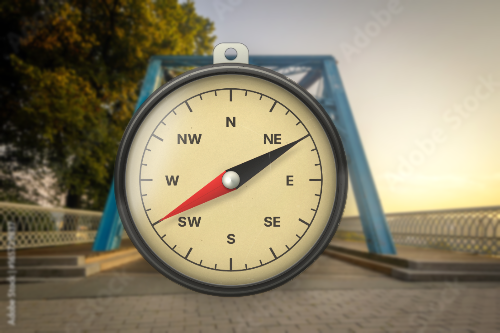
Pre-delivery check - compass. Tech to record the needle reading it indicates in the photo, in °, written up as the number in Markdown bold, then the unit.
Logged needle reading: **240** °
